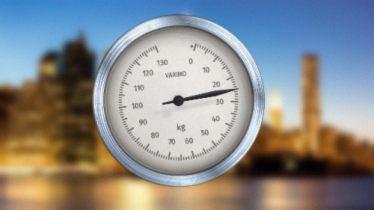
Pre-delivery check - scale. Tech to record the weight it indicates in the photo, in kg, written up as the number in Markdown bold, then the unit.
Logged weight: **25** kg
